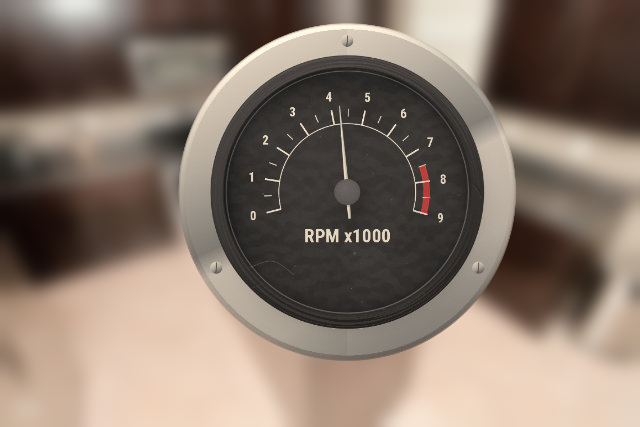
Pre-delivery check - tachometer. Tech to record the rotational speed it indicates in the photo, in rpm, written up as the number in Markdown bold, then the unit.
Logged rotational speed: **4250** rpm
